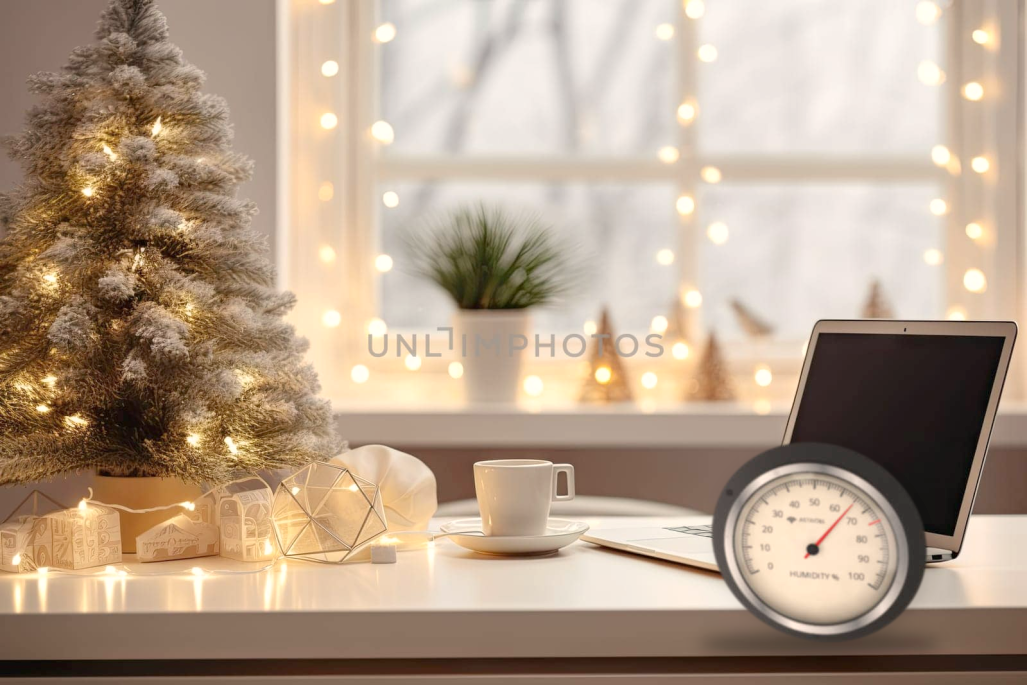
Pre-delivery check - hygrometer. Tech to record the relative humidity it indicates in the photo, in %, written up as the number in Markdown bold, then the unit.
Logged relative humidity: **65** %
